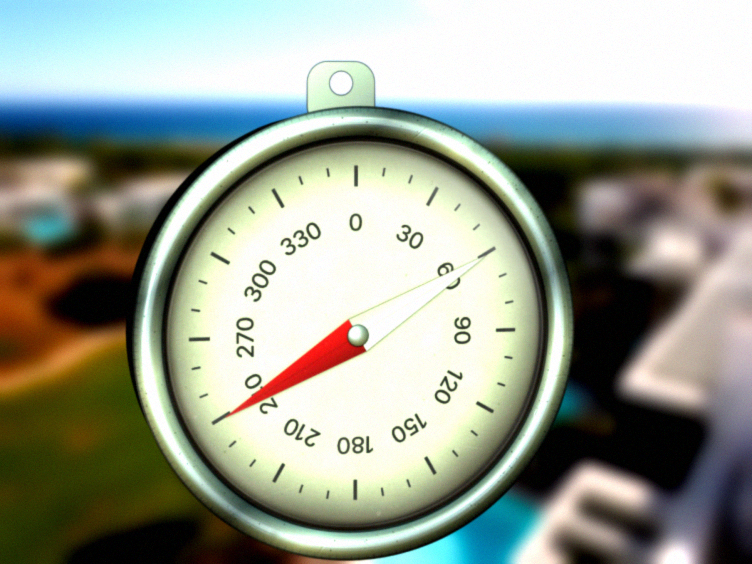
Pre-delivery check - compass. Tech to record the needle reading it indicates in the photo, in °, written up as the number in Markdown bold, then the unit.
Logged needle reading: **240** °
